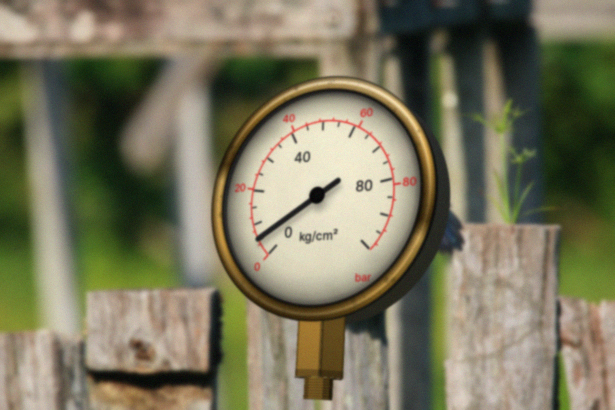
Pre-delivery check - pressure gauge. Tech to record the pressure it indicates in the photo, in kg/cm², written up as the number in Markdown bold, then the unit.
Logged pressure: **5** kg/cm²
